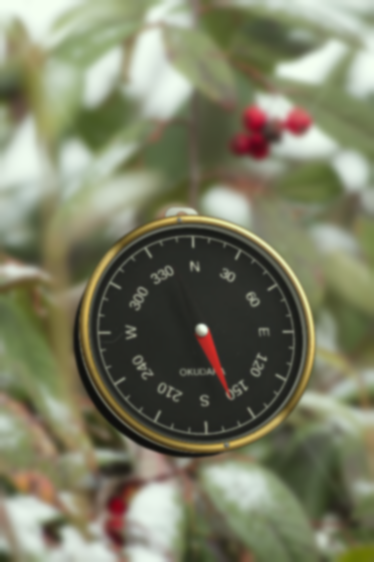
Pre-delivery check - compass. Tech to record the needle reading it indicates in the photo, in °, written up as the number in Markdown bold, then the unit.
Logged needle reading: **160** °
